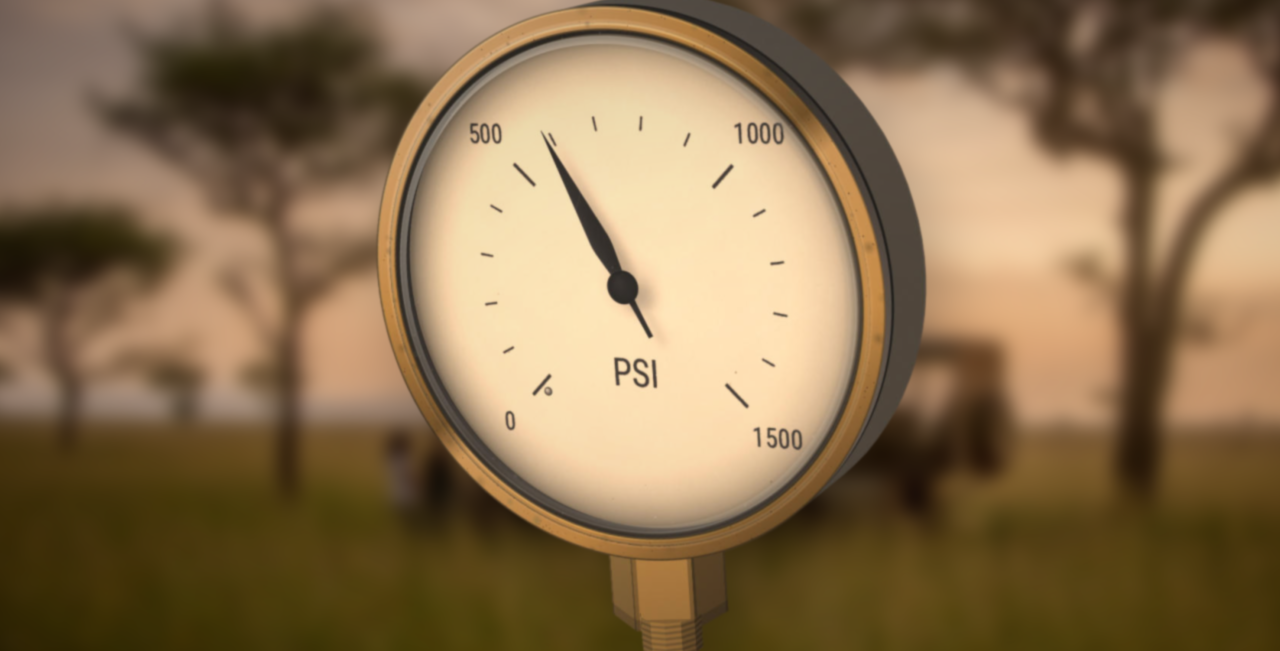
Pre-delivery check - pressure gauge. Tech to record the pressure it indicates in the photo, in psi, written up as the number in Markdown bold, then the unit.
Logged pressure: **600** psi
